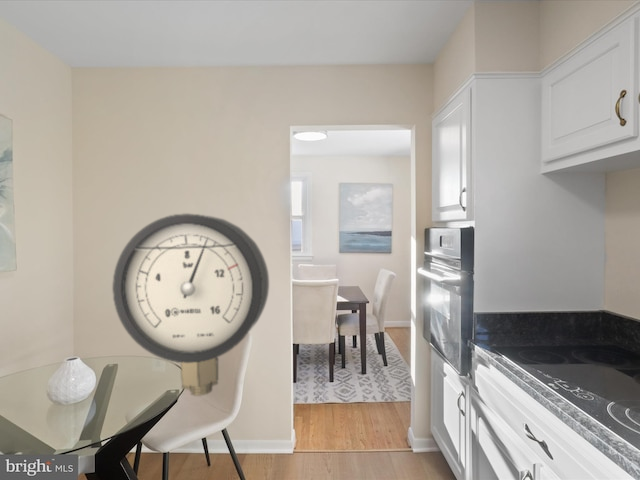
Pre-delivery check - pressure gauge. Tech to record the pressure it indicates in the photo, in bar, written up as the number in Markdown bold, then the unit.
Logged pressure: **9.5** bar
